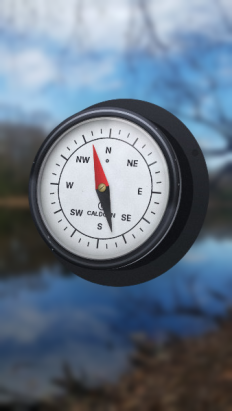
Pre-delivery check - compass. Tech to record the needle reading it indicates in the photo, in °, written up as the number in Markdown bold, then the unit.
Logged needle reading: **340** °
